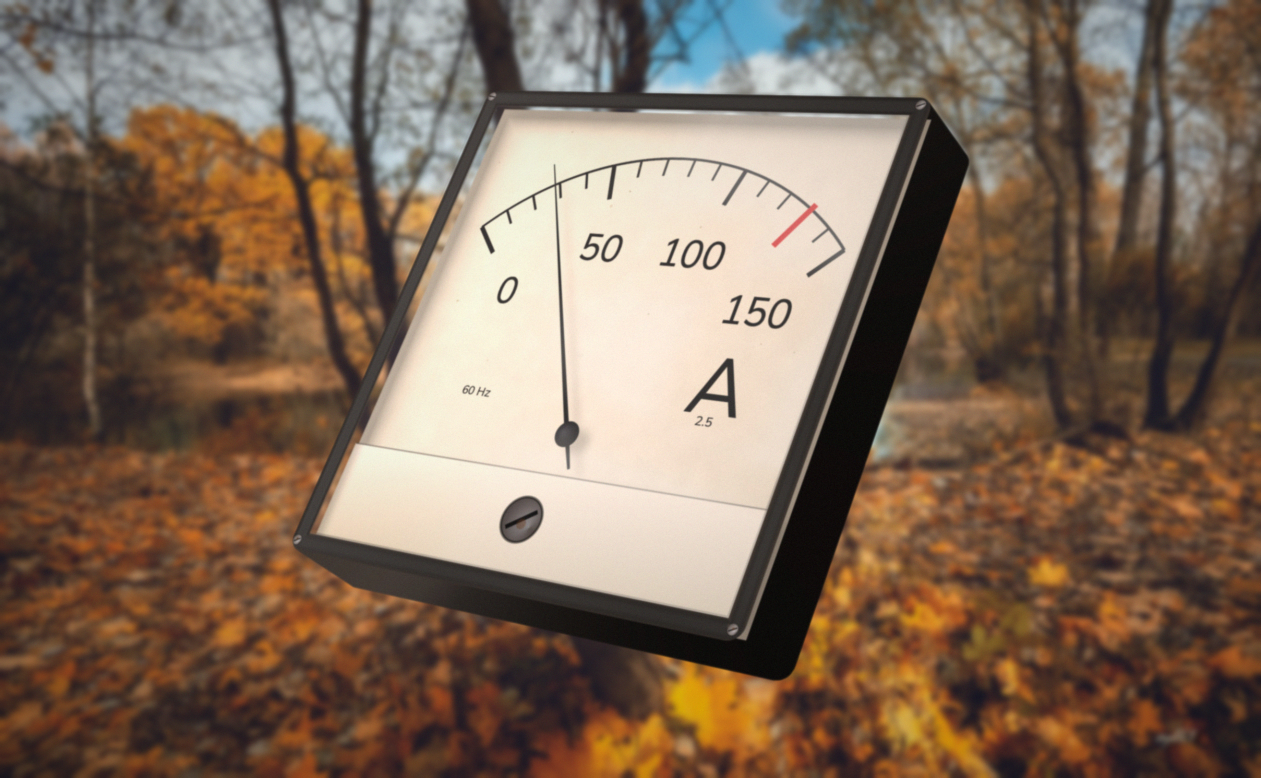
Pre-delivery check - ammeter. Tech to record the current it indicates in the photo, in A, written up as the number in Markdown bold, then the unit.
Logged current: **30** A
